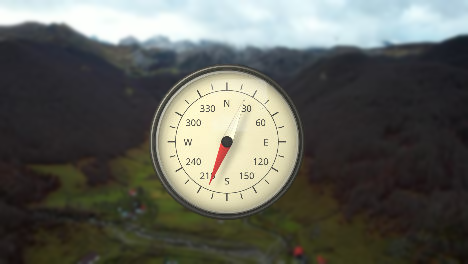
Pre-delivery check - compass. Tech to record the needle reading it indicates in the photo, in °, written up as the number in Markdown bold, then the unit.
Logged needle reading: **202.5** °
